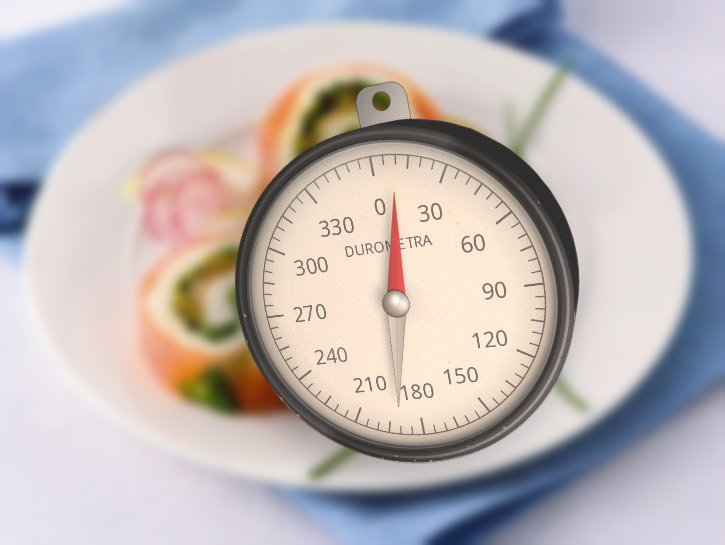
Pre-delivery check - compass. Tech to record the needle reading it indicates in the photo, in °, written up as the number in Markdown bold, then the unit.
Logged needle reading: **10** °
